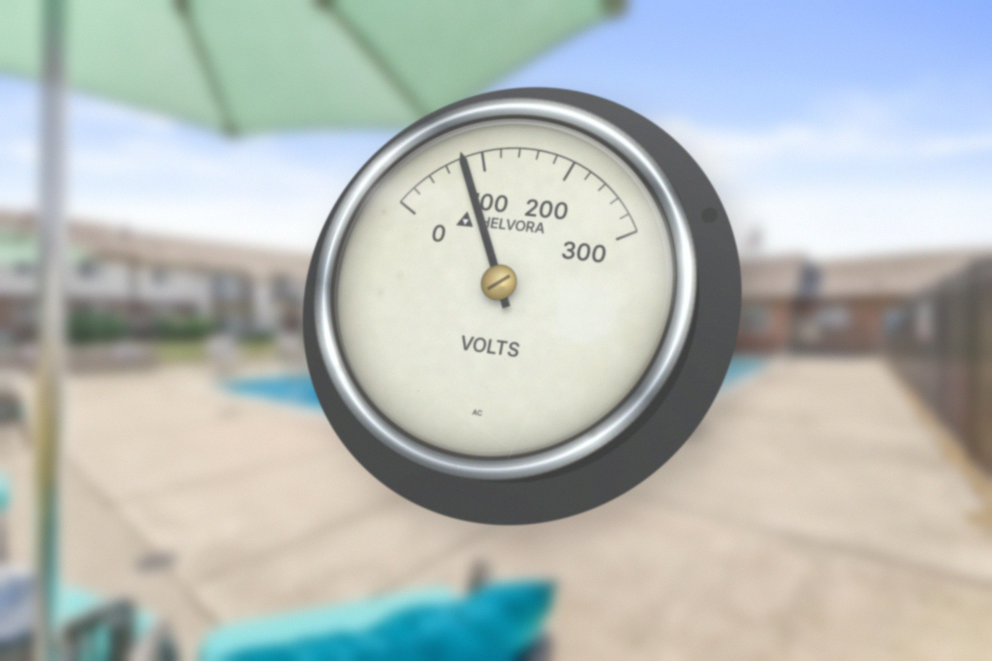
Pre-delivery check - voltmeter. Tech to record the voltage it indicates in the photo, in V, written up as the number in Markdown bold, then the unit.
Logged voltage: **80** V
